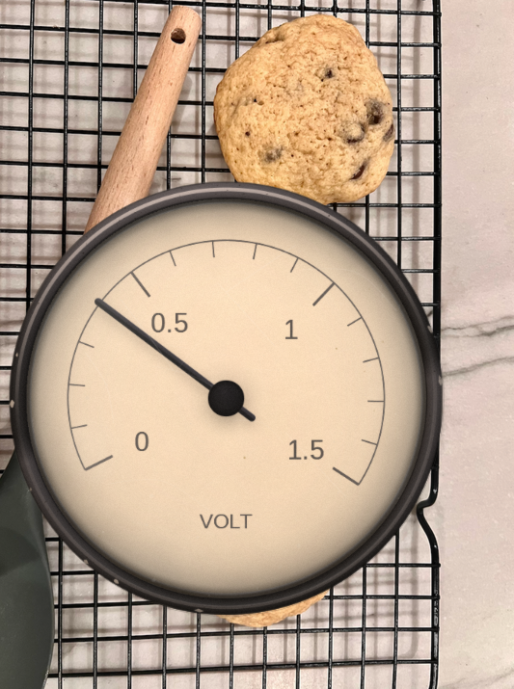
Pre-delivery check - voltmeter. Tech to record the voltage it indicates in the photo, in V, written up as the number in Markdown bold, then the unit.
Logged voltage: **0.4** V
